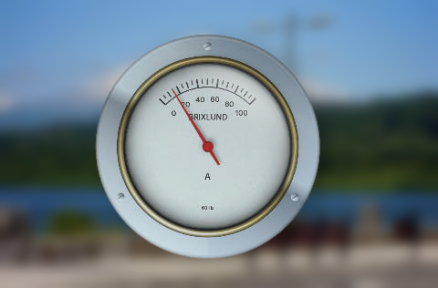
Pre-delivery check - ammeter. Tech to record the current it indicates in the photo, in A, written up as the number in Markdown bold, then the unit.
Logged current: **15** A
